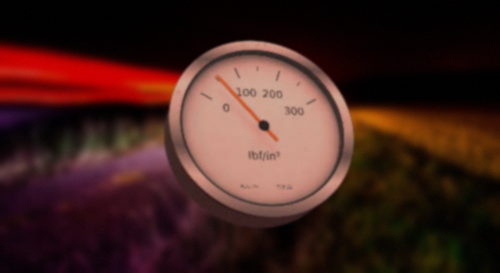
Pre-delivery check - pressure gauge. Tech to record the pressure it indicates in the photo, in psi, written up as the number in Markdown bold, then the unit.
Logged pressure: **50** psi
